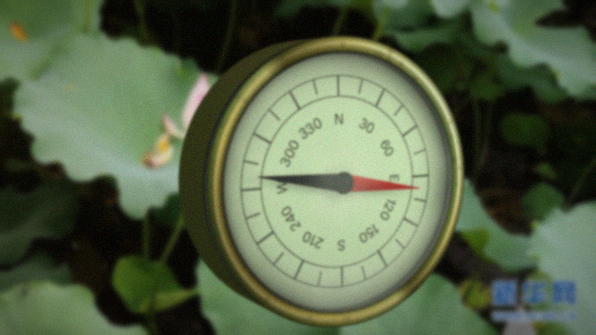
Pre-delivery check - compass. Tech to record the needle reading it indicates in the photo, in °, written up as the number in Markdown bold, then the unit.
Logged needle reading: **97.5** °
